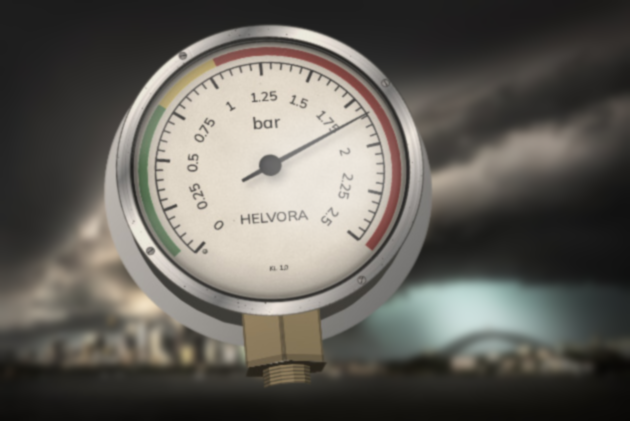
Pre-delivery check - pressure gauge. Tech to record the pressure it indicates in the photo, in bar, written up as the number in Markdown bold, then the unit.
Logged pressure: **1.85** bar
